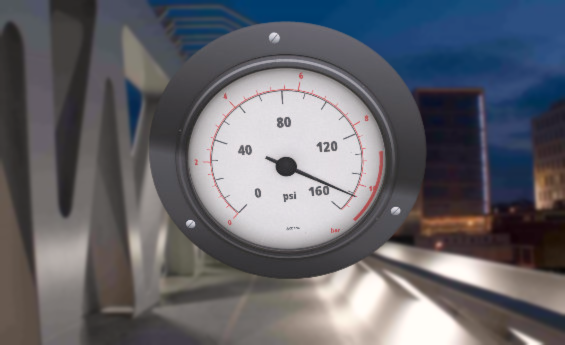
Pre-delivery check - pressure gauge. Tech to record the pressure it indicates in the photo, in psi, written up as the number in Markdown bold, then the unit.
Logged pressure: **150** psi
